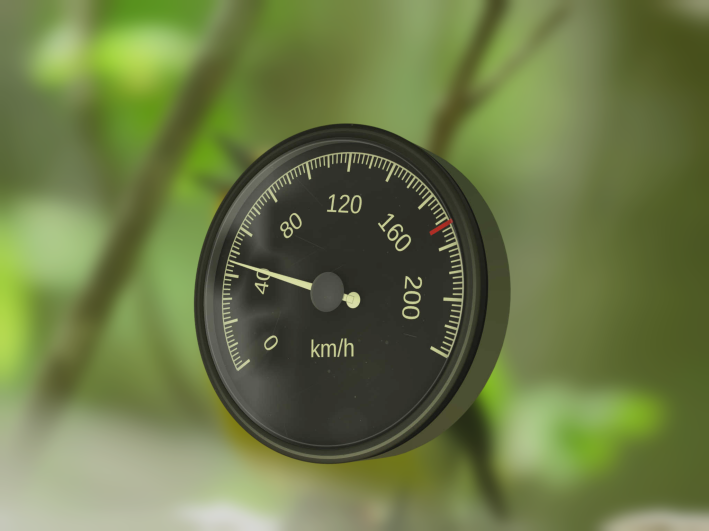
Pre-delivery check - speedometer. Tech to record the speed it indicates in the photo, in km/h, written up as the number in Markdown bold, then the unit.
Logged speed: **46** km/h
